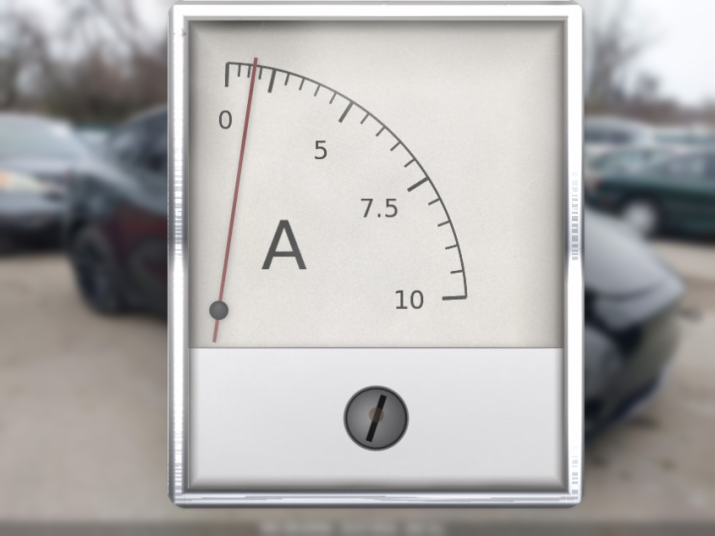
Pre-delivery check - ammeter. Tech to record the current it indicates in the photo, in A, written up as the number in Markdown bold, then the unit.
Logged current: **1.75** A
